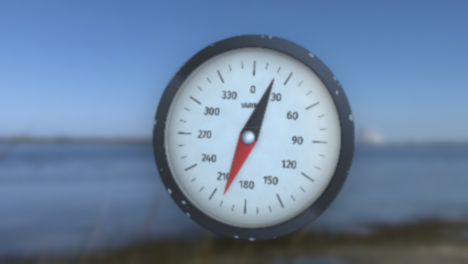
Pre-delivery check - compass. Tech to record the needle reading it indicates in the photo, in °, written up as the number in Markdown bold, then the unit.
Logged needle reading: **200** °
